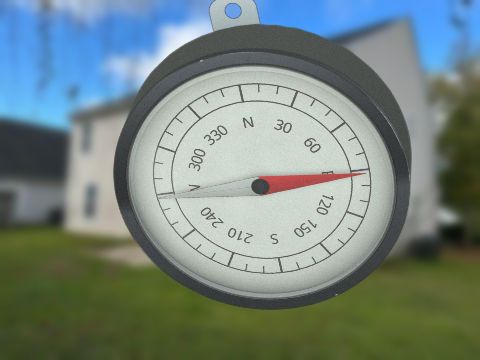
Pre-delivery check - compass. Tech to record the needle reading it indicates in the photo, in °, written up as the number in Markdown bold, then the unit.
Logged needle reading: **90** °
